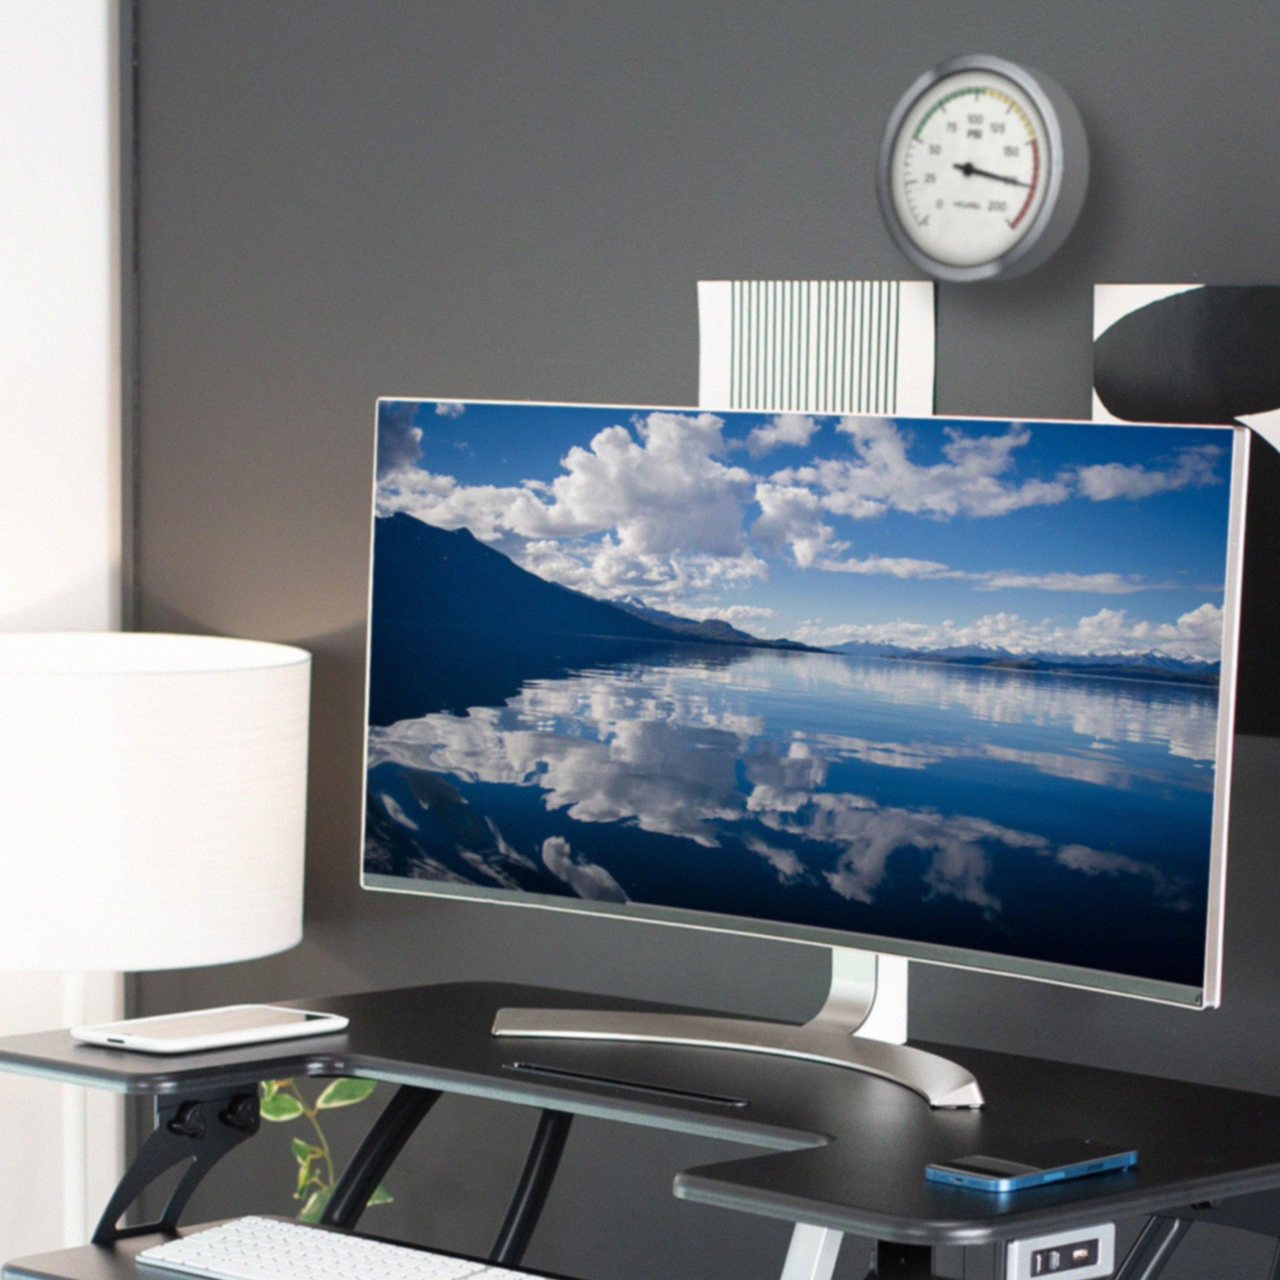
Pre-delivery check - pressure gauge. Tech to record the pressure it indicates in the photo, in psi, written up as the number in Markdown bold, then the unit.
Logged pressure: **175** psi
